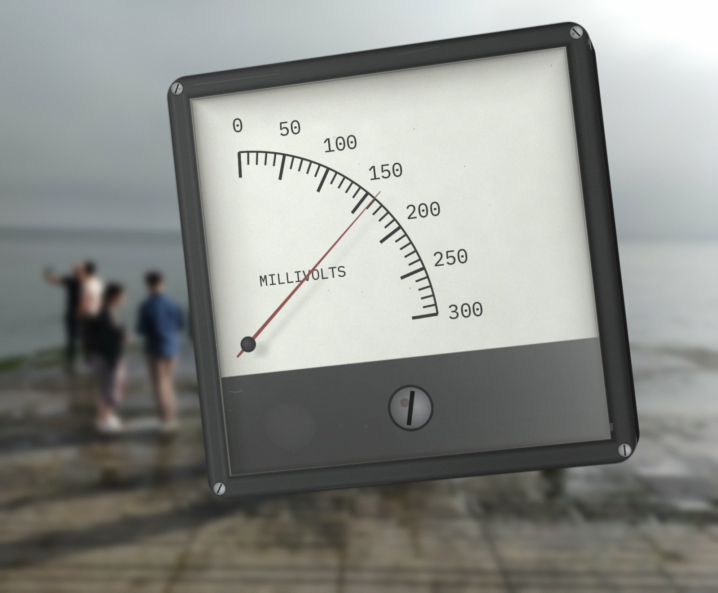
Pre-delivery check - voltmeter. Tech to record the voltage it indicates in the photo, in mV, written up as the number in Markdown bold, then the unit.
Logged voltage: **160** mV
